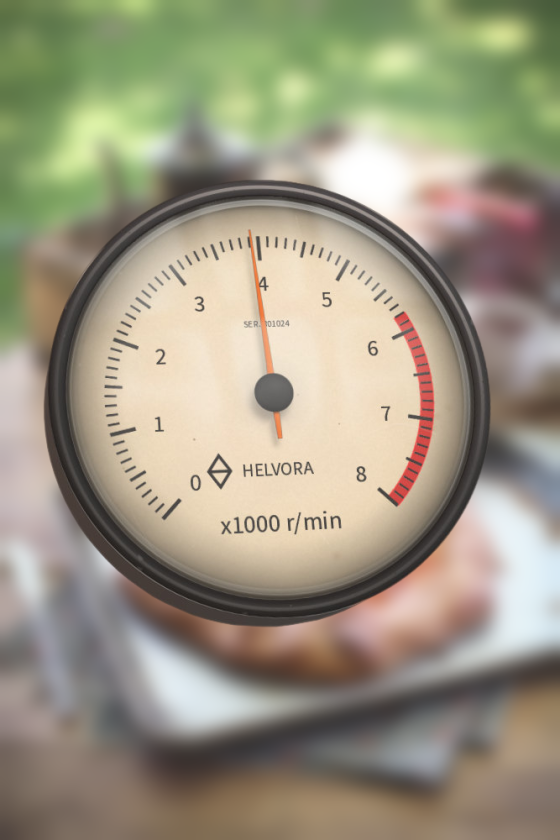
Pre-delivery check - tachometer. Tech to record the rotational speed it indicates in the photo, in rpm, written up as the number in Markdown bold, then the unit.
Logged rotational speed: **3900** rpm
